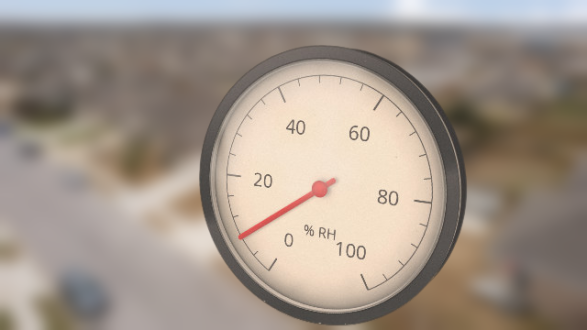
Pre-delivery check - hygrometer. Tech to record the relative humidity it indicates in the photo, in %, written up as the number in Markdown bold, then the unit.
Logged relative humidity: **8** %
